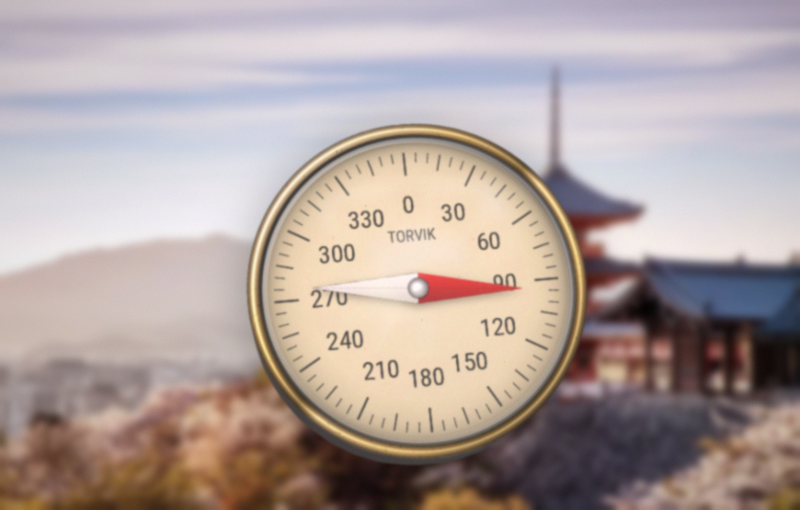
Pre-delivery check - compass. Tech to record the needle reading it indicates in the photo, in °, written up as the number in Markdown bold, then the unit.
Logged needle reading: **95** °
